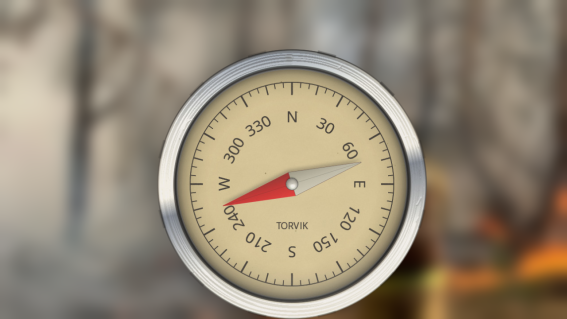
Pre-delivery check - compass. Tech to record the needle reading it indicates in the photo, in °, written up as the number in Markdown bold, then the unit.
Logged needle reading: **252.5** °
